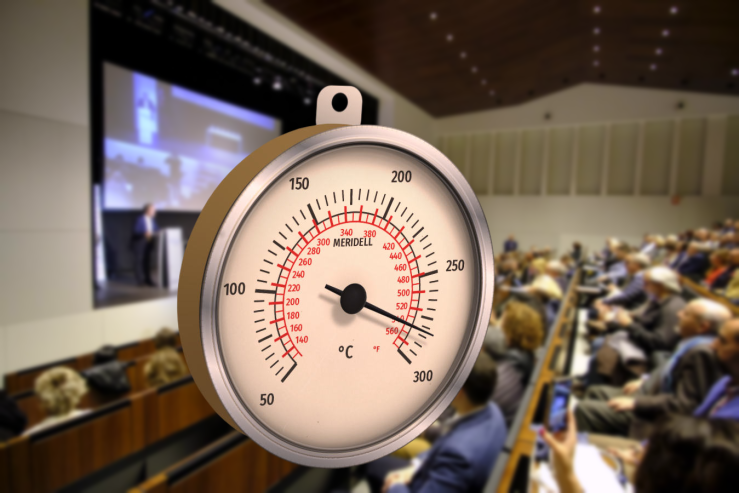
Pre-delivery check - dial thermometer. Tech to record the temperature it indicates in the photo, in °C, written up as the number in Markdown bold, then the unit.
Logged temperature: **282.5** °C
